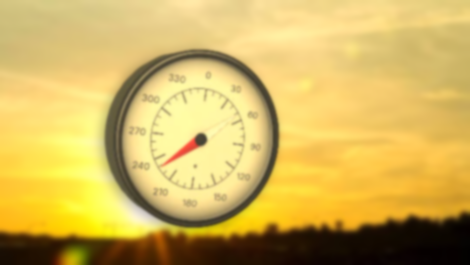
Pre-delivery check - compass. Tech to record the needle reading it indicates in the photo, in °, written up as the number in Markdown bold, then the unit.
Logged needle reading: **230** °
